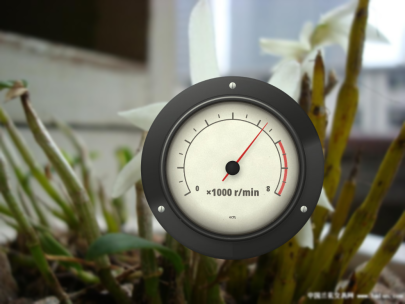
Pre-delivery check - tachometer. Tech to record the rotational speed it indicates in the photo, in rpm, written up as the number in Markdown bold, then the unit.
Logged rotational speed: **5250** rpm
